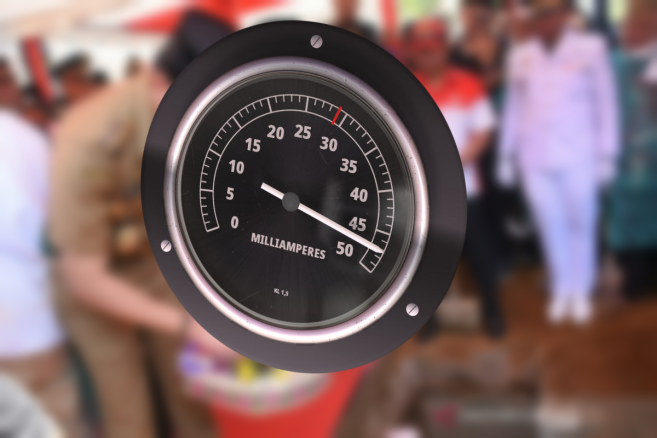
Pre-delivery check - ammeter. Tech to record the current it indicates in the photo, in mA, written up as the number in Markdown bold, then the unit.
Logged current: **47** mA
